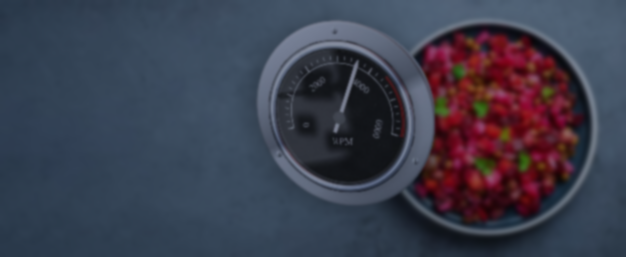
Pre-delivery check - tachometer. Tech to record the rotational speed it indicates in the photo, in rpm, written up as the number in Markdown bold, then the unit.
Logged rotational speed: **3600** rpm
